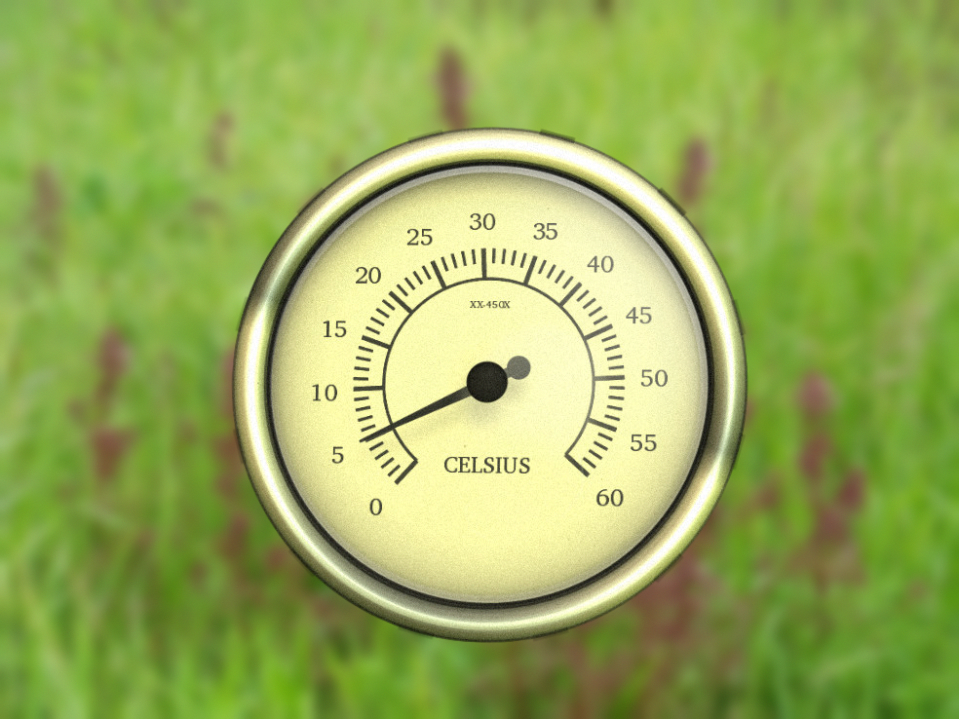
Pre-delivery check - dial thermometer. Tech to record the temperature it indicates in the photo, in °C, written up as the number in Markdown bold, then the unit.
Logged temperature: **5** °C
